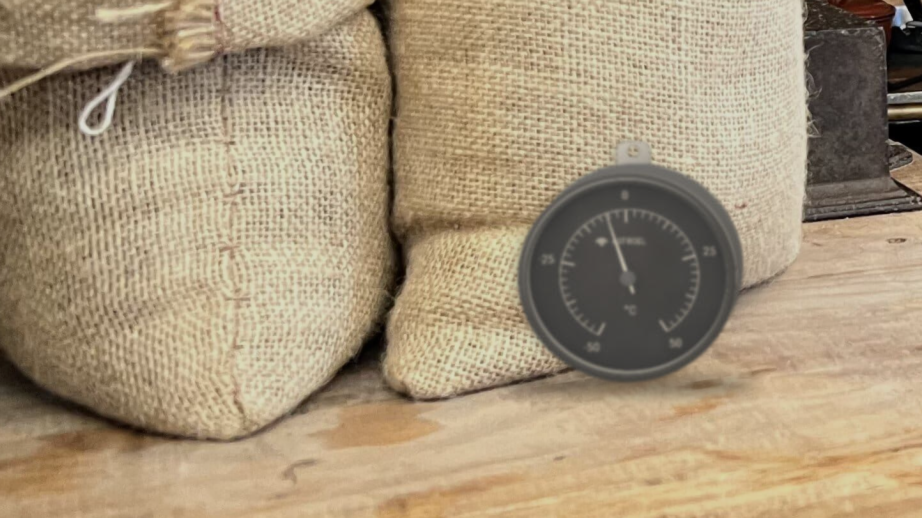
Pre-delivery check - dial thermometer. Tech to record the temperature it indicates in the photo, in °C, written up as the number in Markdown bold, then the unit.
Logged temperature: **-5** °C
